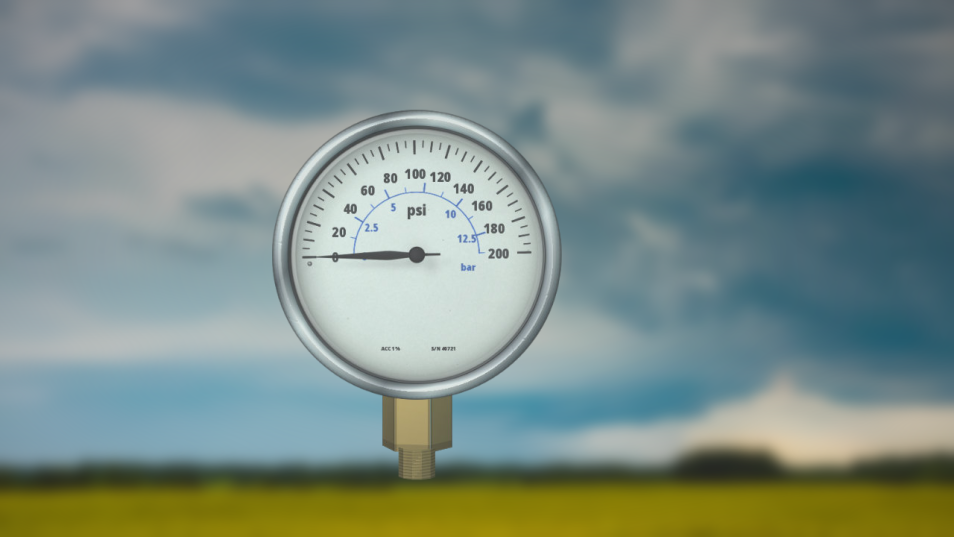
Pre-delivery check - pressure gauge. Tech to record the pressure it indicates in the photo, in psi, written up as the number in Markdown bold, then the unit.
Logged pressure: **0** psi
